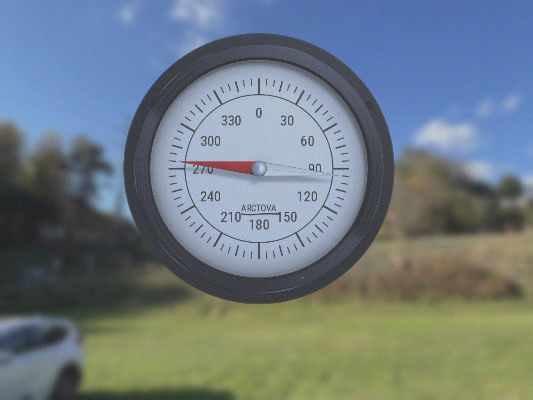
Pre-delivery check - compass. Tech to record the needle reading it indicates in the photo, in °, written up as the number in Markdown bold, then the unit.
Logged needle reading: **275** °
